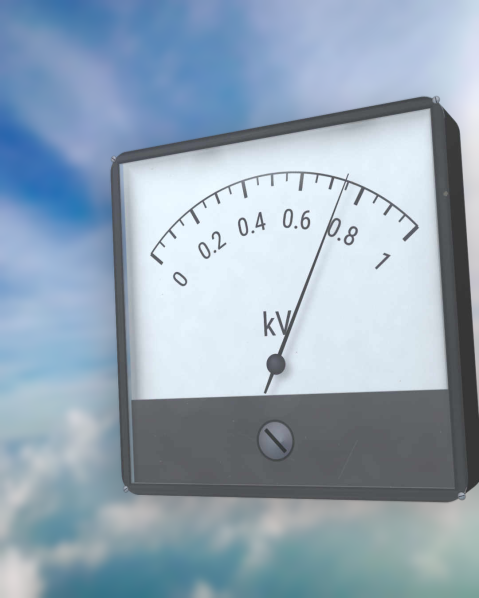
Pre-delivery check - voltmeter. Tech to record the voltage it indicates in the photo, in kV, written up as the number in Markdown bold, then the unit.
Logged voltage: **0.75** kV
